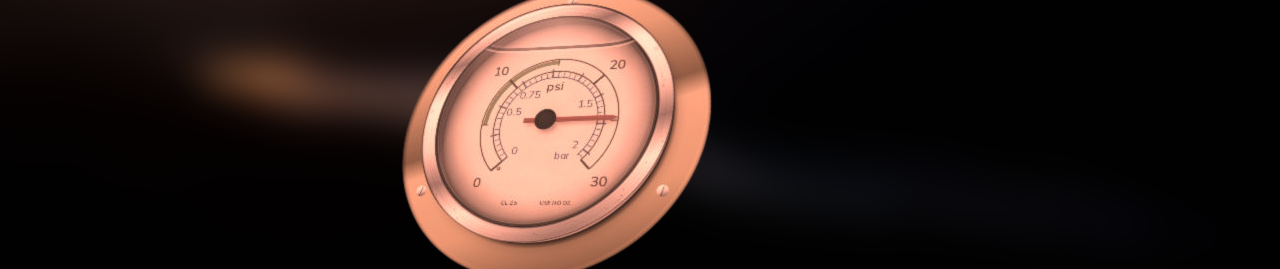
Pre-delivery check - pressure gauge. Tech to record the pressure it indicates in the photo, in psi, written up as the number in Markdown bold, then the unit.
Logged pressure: **25** psi
